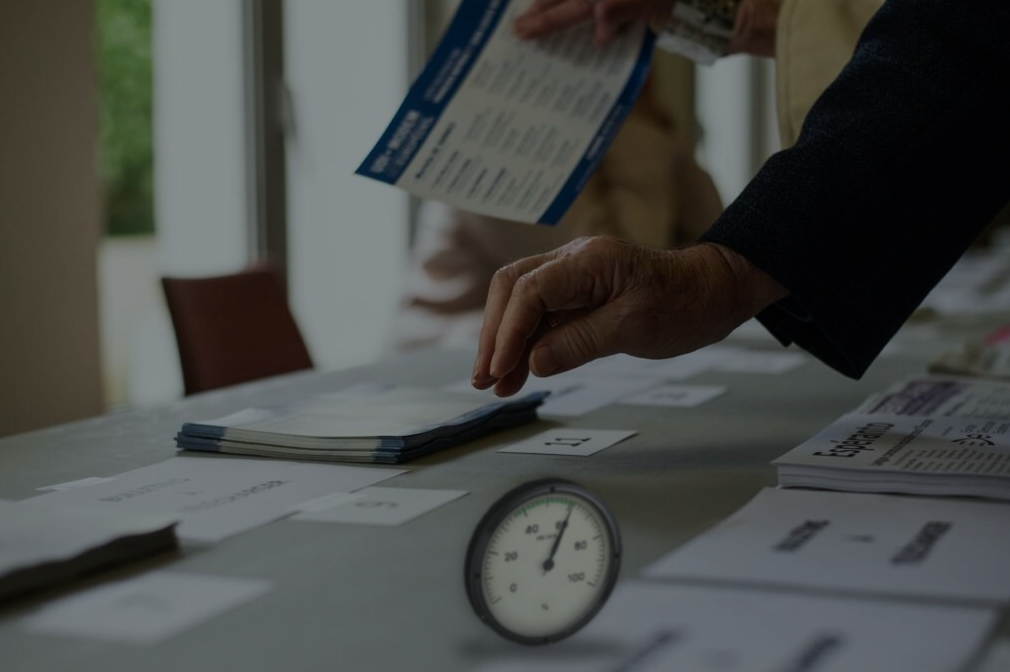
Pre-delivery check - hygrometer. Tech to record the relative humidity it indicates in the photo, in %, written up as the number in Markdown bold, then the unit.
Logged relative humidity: **60** %
